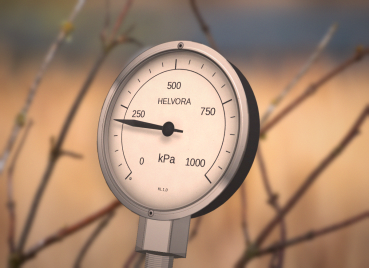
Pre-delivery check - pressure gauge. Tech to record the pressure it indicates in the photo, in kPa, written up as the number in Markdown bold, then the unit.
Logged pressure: **200** kPa
